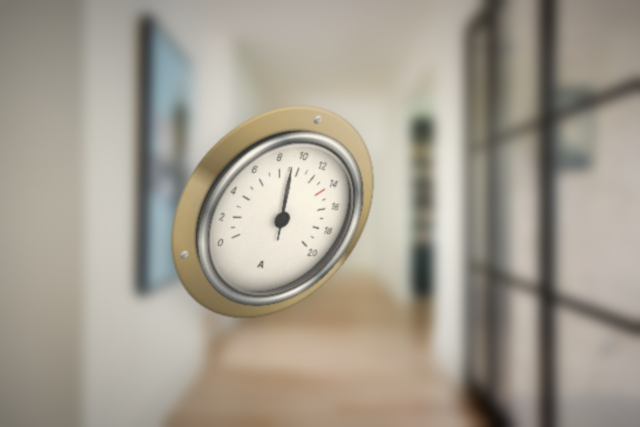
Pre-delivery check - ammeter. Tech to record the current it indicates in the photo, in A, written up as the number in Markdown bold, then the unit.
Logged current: **9** A
